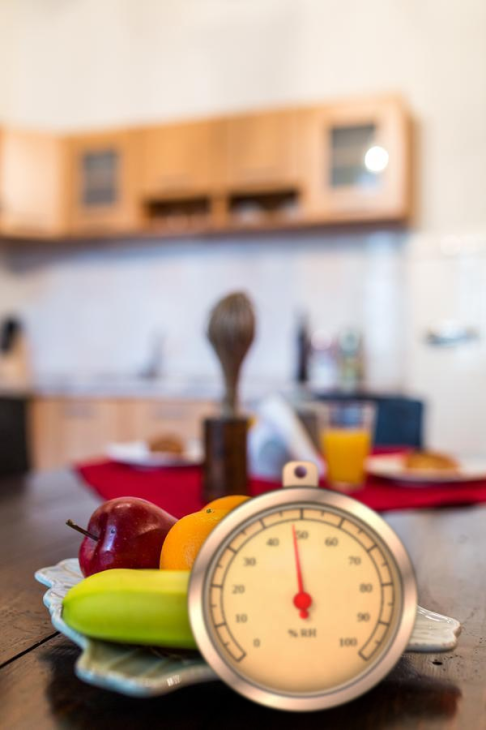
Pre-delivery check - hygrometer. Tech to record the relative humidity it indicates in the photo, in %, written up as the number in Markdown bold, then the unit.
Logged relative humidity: **47.5** %
